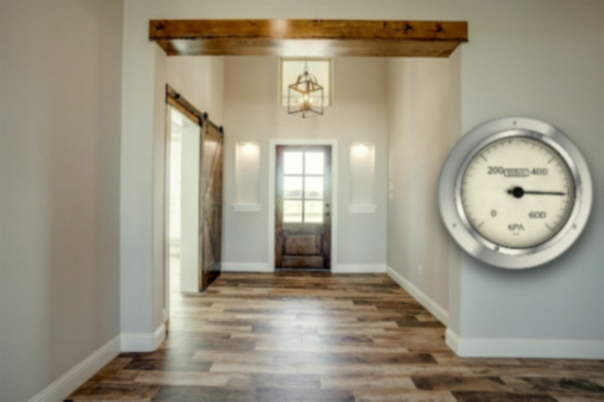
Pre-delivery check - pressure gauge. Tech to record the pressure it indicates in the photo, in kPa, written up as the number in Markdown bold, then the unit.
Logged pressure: **500** kPa
